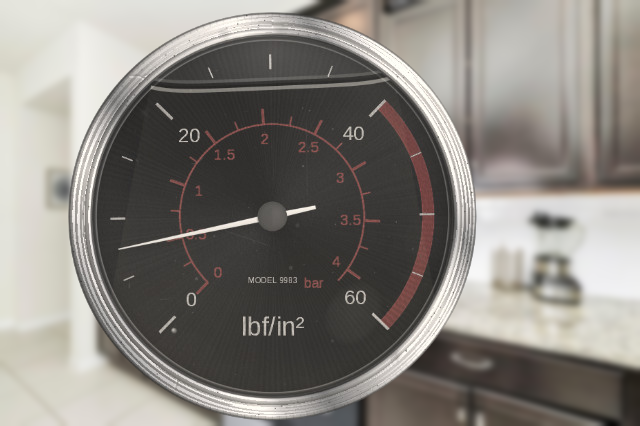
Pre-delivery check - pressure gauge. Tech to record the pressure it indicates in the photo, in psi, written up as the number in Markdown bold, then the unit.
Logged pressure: **7.5** psi
